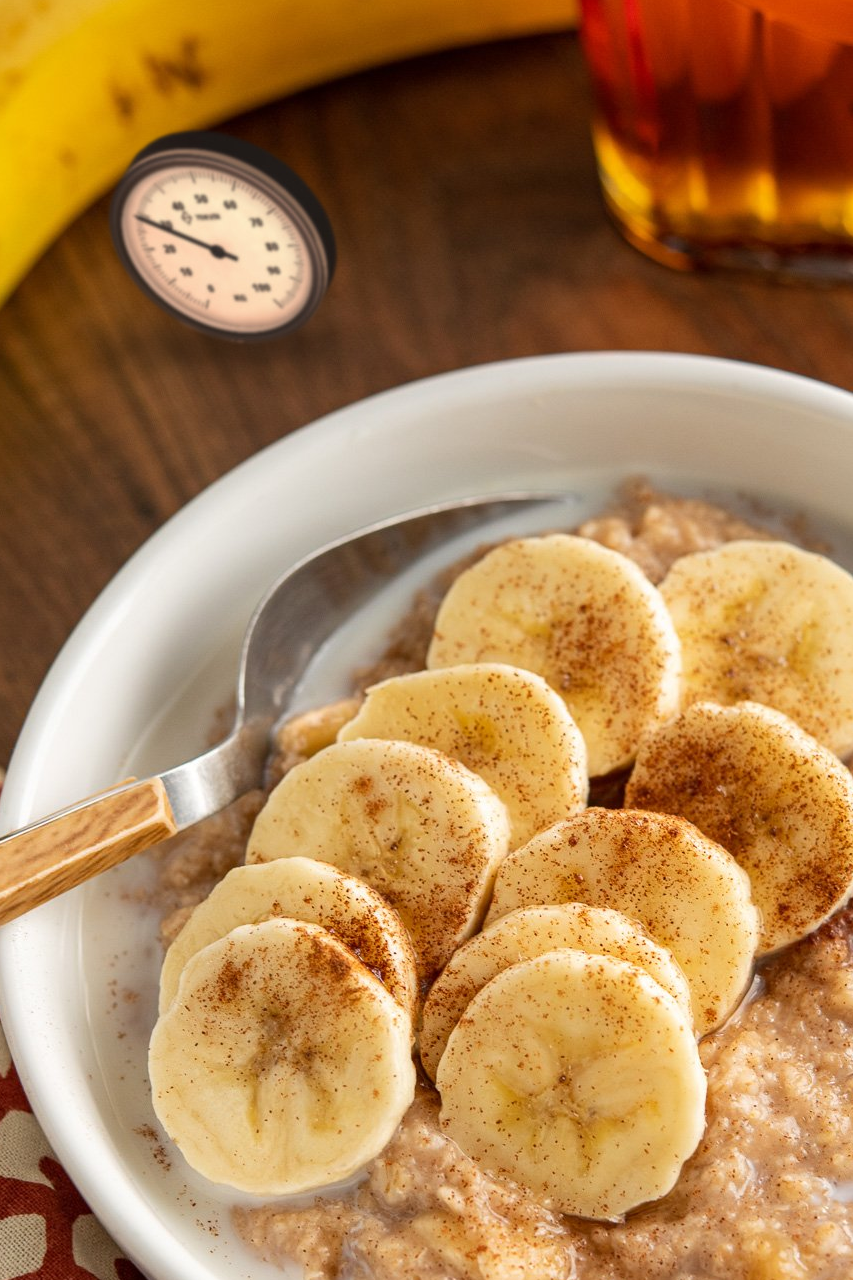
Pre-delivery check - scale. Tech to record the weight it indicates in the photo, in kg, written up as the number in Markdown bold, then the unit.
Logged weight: **30** kg
